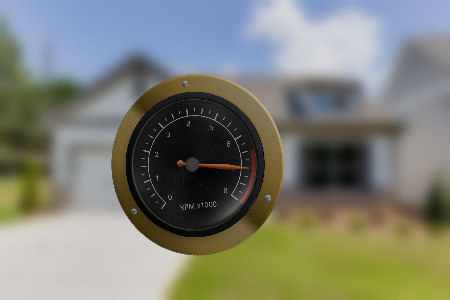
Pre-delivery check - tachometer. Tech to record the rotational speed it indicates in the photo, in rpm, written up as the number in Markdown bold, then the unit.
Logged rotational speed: **7000** rpm
